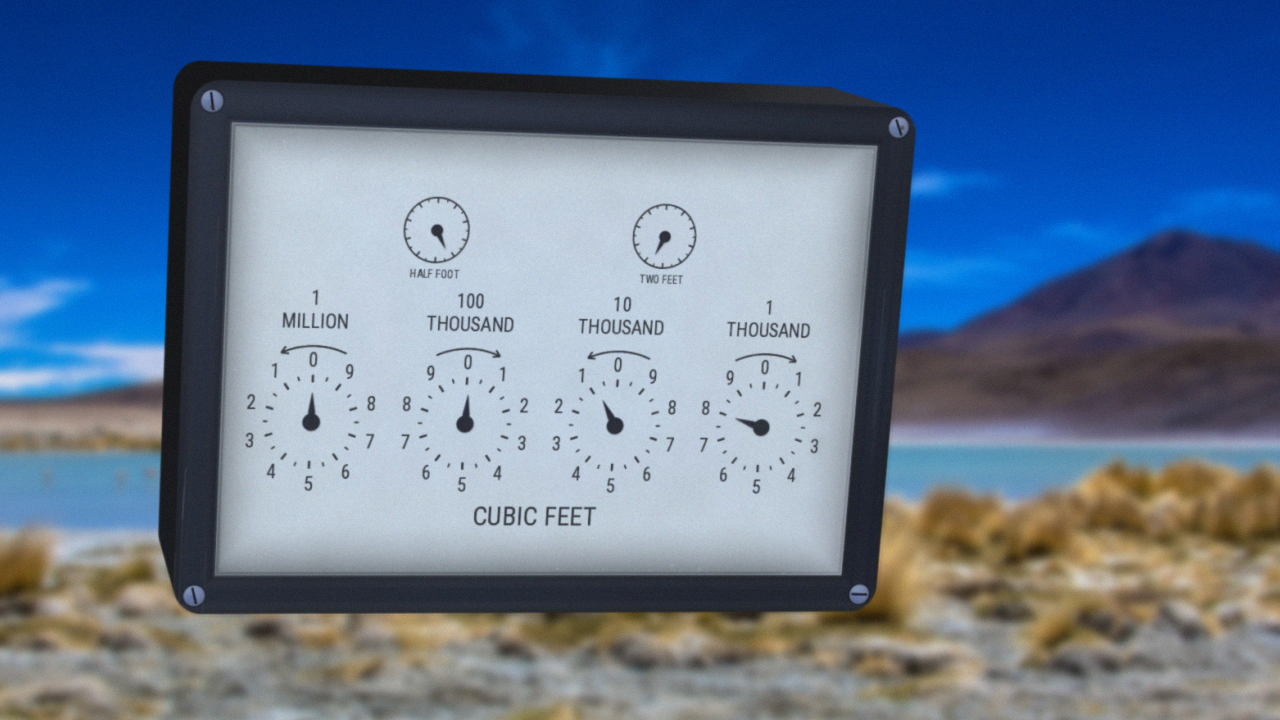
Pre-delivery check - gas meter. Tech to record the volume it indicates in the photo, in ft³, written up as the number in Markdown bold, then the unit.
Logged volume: **800** ft³
